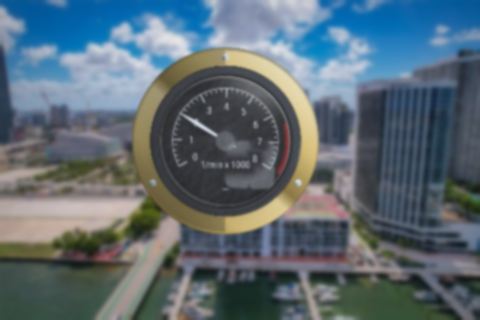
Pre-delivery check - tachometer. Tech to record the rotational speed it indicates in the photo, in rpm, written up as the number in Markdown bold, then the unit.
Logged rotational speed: **2000** rpm
